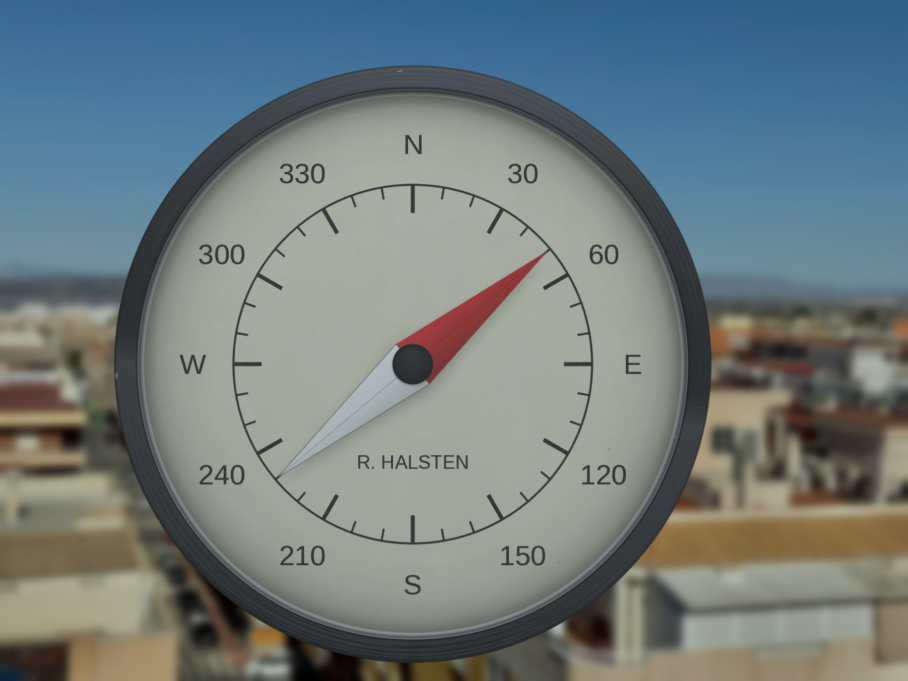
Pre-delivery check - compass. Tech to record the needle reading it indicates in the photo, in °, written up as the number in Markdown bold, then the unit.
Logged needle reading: **50** °
